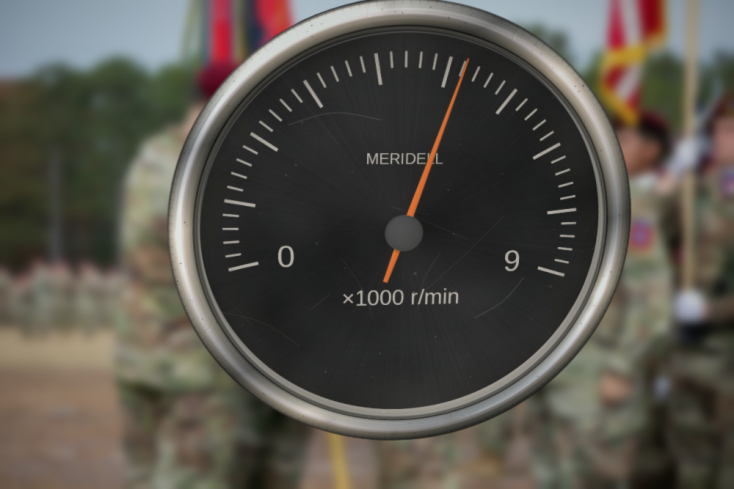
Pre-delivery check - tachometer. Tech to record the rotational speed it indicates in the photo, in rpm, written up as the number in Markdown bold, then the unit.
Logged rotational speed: **5200** rpm
